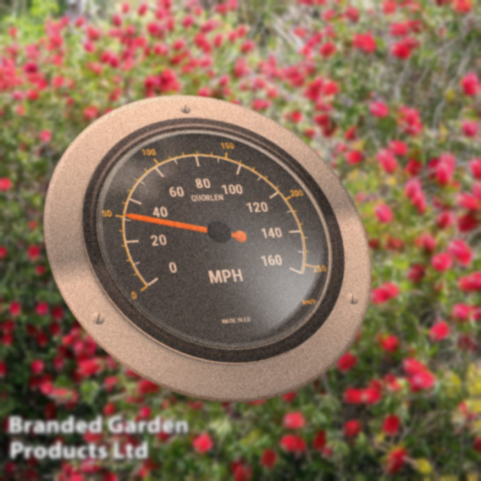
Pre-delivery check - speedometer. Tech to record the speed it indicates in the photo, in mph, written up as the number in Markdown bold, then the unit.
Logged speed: **30** mph
